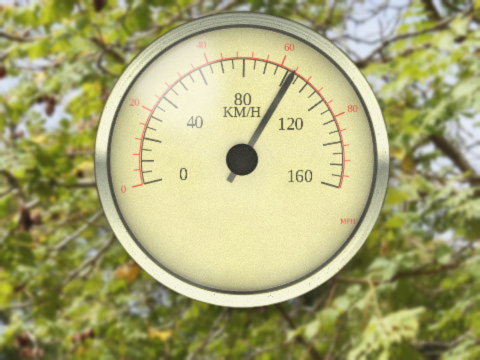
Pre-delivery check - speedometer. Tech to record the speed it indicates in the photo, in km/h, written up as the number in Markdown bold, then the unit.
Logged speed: **102.5** km/h
